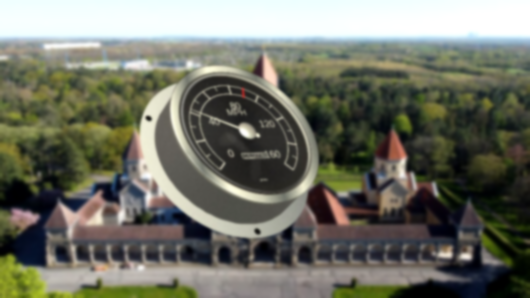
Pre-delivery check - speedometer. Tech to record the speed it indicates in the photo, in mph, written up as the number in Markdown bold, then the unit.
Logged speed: **40** mph
